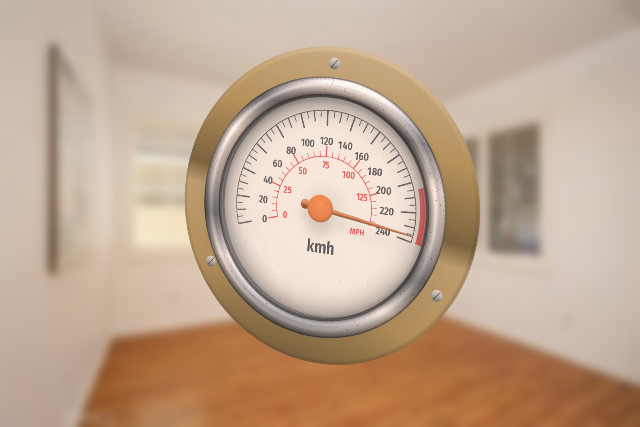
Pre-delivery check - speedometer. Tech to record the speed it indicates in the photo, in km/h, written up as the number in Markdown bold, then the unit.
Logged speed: **235** km/h
